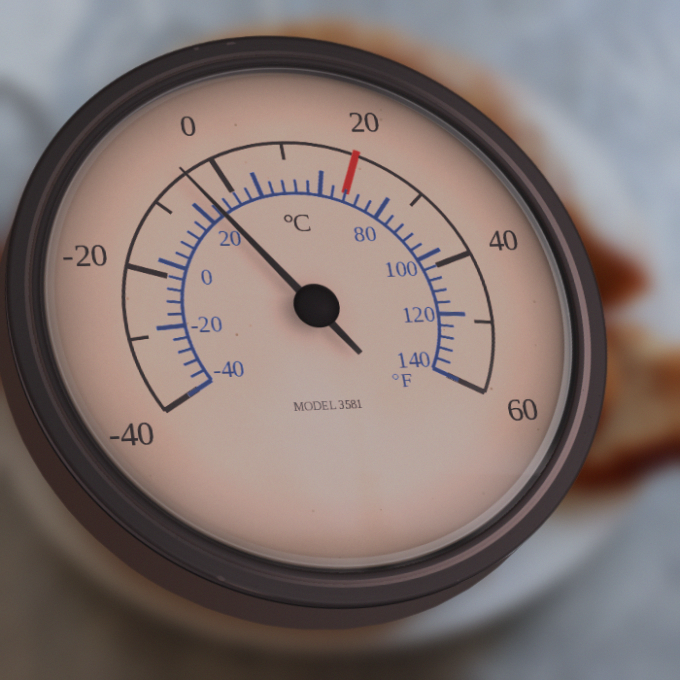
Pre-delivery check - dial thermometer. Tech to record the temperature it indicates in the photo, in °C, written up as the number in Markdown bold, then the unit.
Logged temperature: **-5** °C
